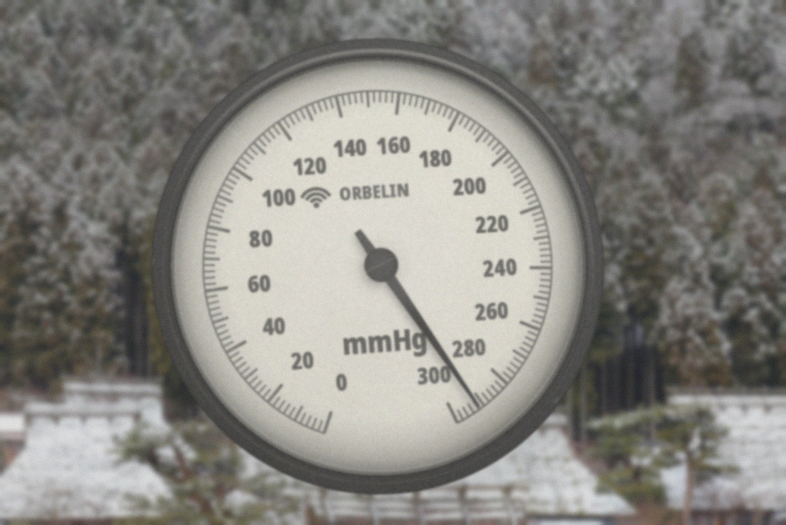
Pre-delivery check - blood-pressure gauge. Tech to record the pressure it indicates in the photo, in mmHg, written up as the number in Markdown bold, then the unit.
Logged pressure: **292** mmHg
